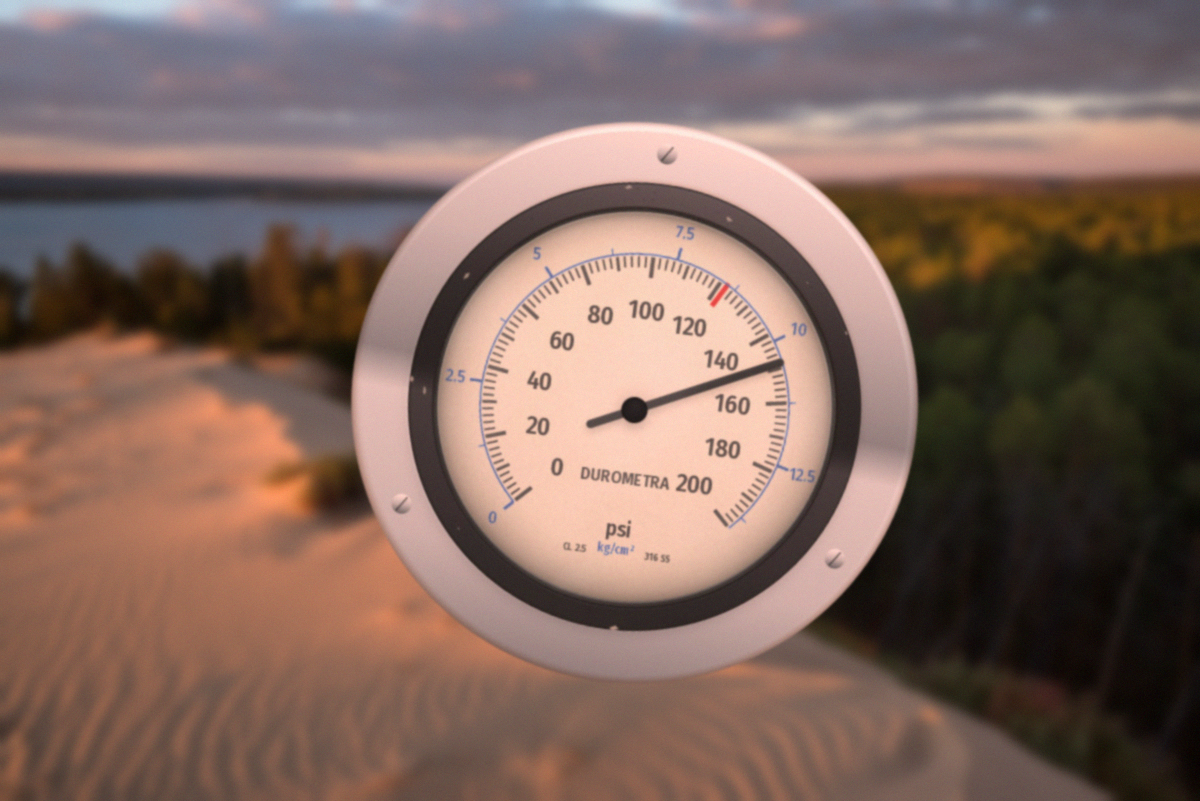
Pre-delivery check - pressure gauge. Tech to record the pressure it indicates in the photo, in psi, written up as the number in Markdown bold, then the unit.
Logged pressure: **148** psi
